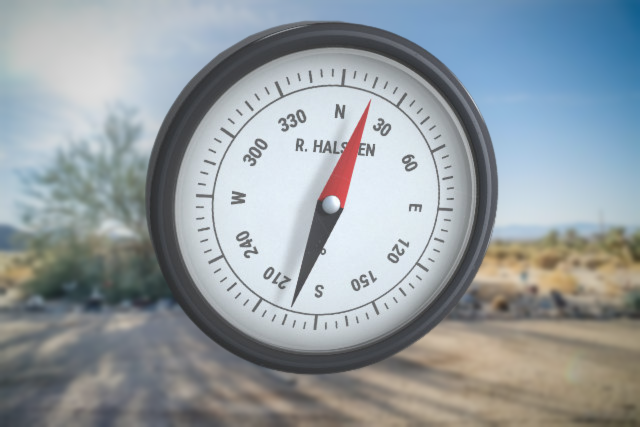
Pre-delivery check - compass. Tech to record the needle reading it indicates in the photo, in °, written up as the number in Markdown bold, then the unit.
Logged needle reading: **15** °
